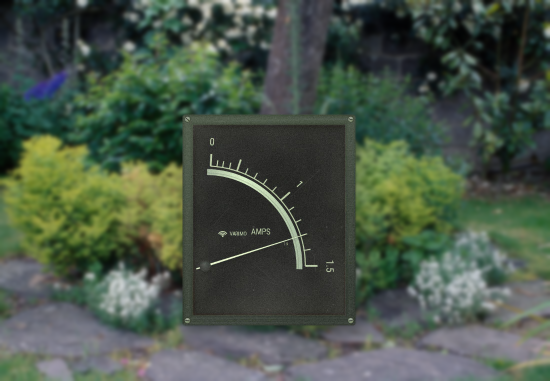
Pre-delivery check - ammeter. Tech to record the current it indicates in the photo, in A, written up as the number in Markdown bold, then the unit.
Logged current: **1.3** A
